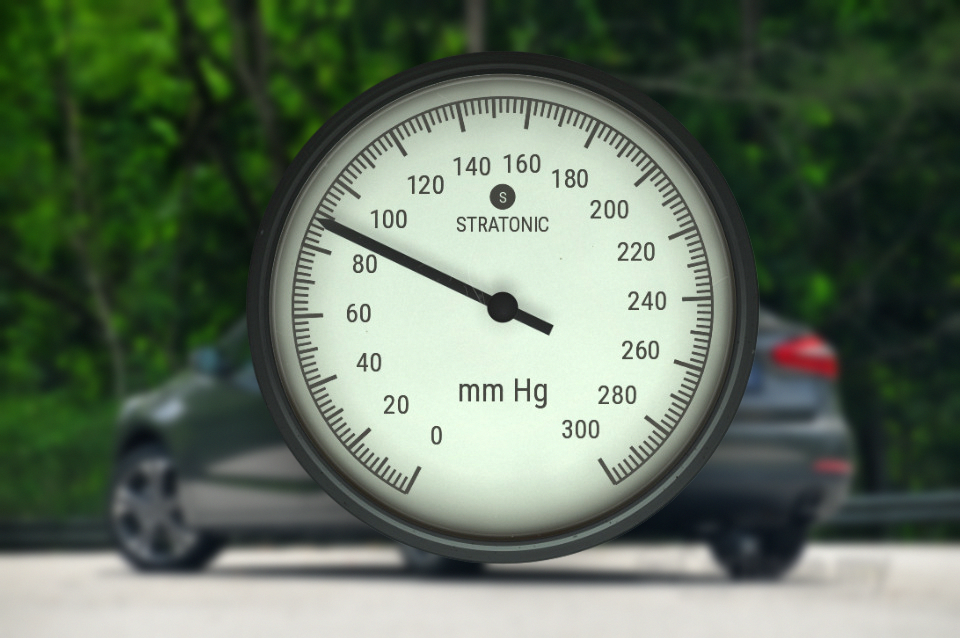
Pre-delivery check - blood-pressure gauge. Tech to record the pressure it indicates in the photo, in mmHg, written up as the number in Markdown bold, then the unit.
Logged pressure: **88** mmHg
